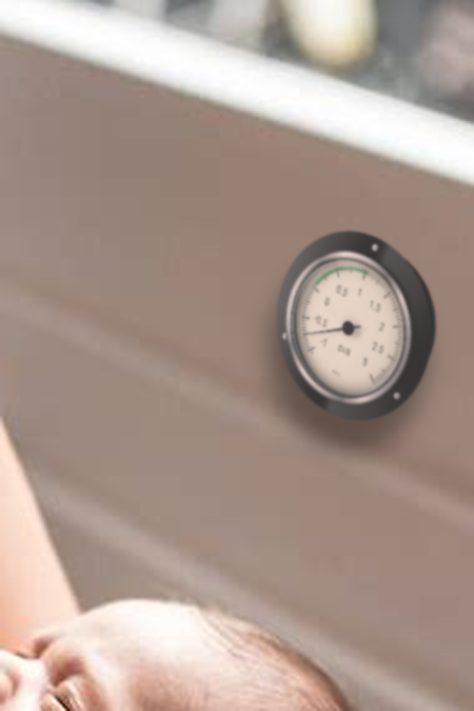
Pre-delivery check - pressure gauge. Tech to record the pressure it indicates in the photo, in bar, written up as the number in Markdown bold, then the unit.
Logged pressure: **-0.75** bar
